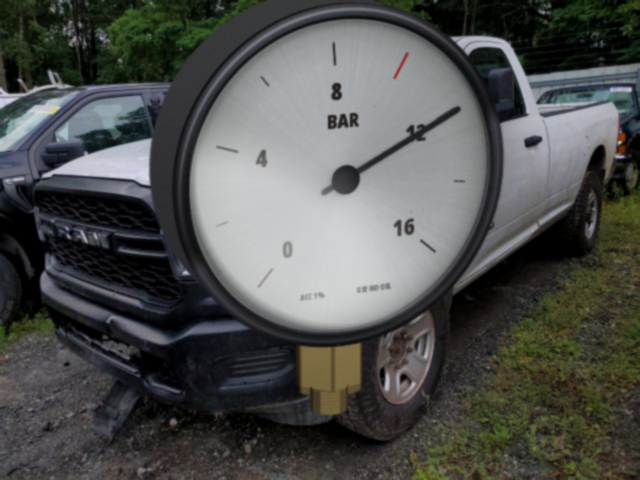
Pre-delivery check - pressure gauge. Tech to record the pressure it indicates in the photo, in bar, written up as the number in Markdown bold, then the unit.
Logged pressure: **12** bar
